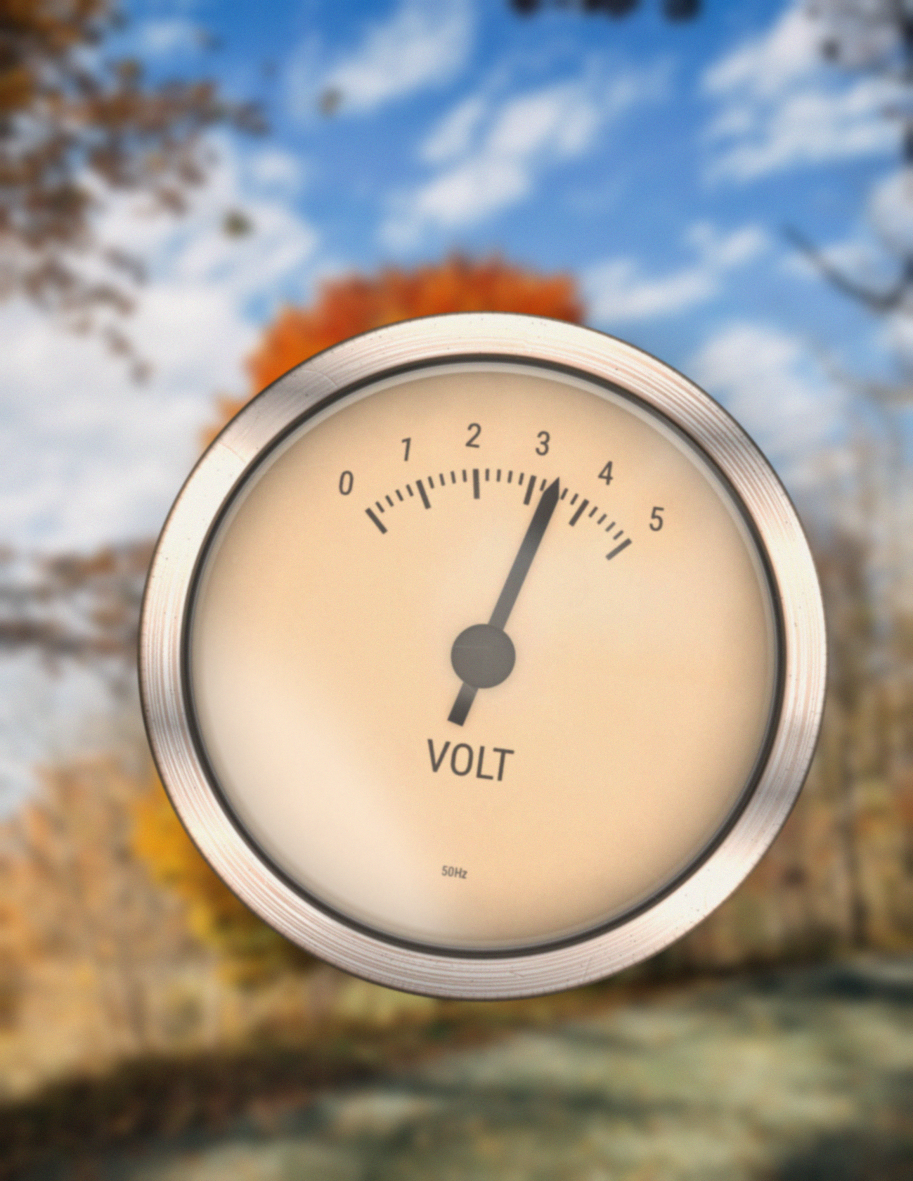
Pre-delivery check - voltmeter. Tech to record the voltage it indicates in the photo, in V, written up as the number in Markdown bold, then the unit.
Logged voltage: **3.4** V
